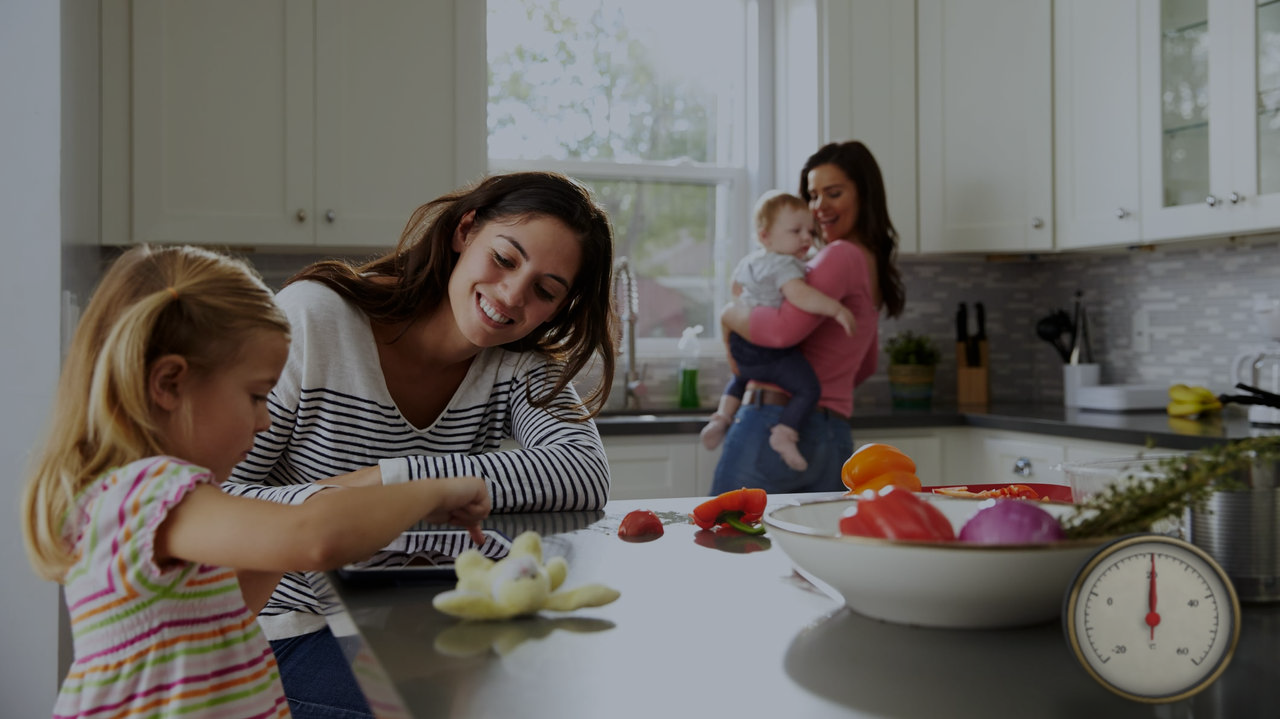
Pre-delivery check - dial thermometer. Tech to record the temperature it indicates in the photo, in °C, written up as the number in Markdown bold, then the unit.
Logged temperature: **20** °C
